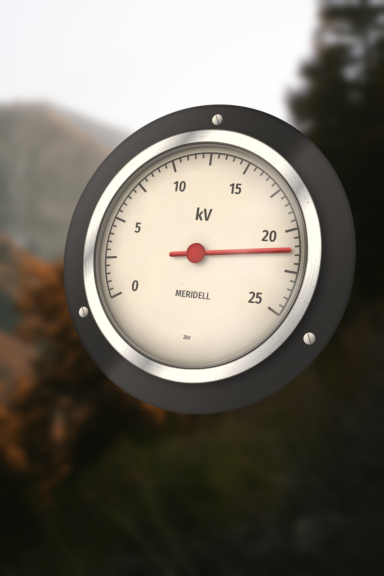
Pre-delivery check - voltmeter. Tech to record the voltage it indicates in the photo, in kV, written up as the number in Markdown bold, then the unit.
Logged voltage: **21.25** kV
